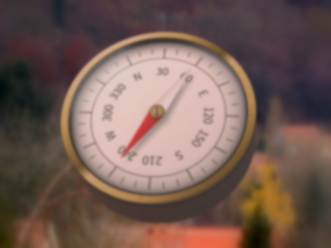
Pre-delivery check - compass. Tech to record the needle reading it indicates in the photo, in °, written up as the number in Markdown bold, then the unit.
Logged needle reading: **240** °
